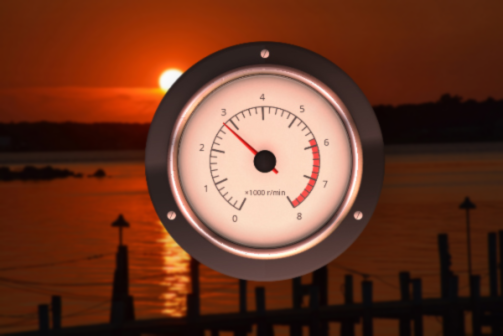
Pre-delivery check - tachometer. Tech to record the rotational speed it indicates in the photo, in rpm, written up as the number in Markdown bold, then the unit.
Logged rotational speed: **2800** rpm
